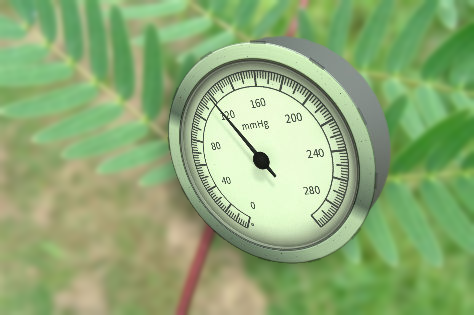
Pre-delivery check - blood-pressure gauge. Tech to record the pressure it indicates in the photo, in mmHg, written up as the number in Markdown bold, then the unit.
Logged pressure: **120** mmHg
